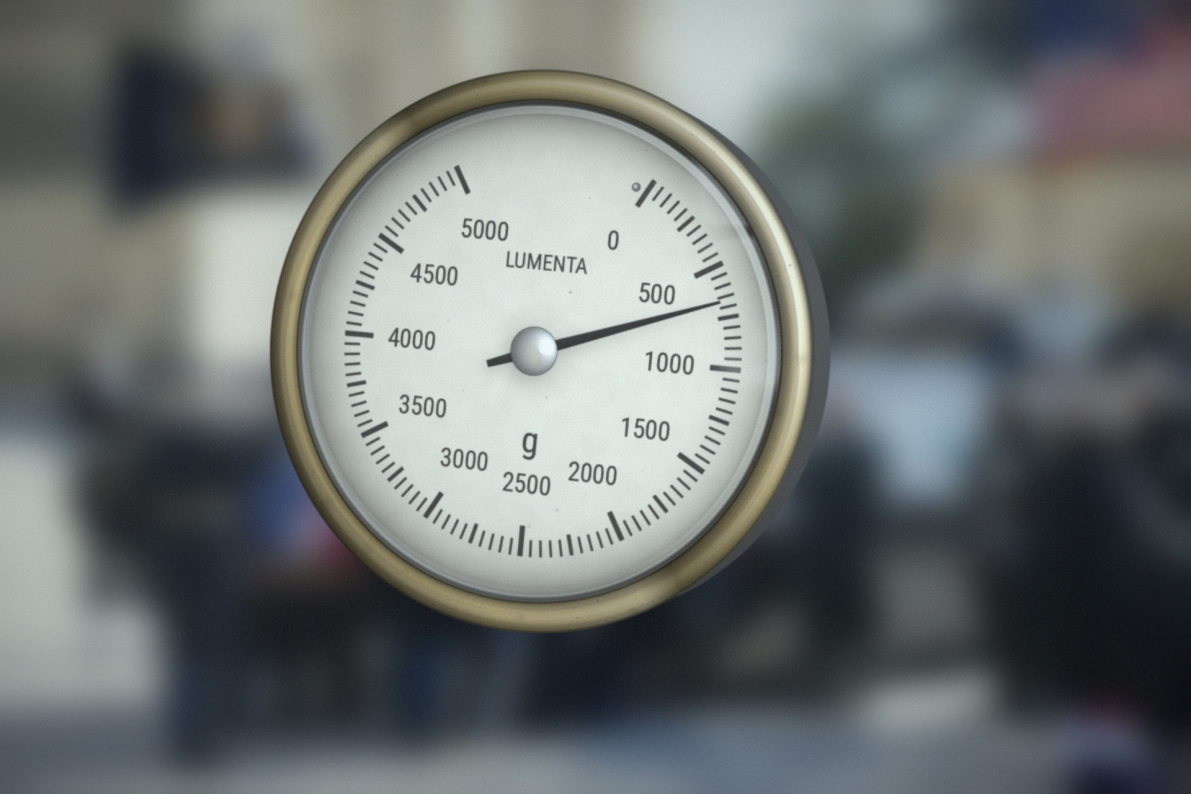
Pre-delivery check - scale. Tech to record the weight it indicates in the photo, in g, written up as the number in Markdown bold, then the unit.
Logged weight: **675** g
